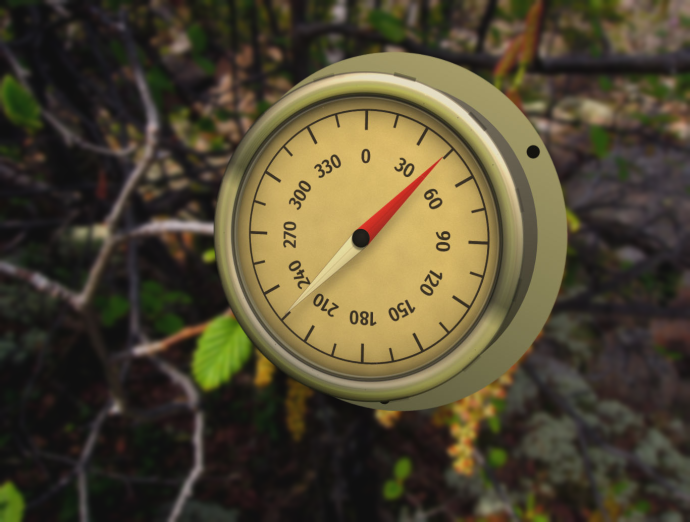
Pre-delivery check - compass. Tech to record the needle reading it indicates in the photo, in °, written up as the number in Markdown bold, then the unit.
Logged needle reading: **45** °
